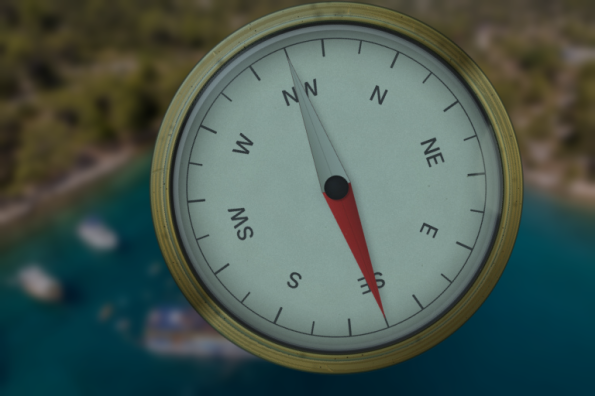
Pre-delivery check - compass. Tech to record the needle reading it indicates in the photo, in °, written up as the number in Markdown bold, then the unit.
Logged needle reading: **135** °
